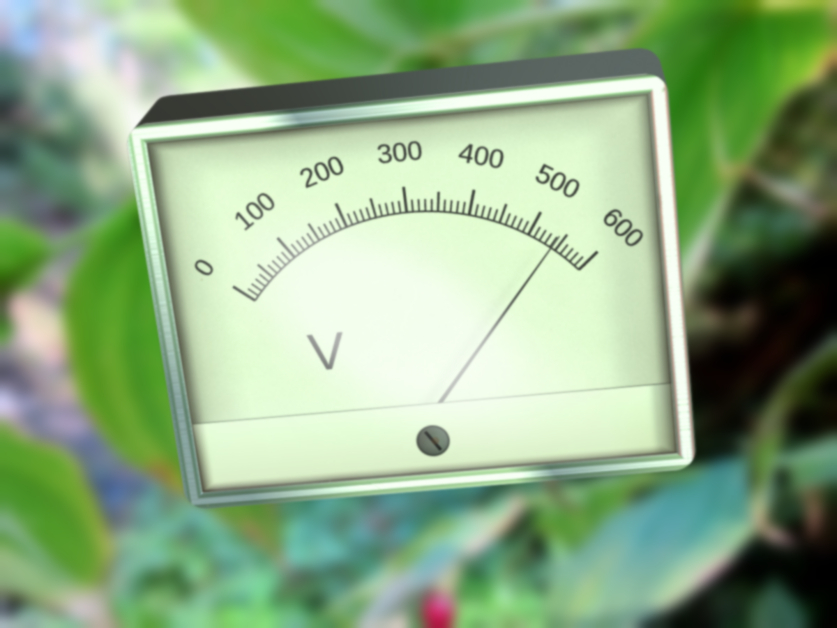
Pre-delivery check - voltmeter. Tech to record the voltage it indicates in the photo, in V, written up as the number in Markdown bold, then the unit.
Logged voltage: **540** V
